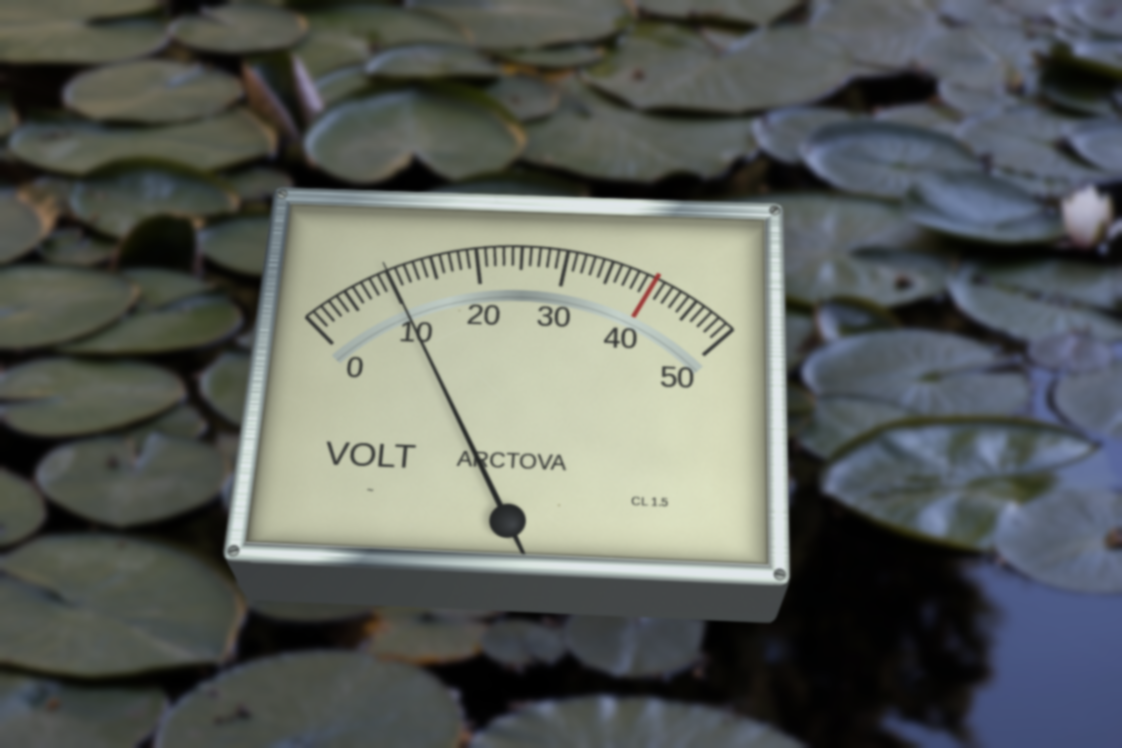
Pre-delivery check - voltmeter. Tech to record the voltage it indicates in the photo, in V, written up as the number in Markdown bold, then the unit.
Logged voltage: **10** V
